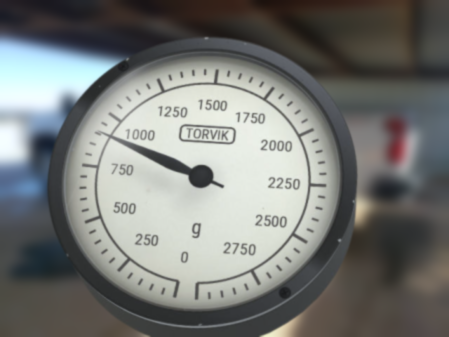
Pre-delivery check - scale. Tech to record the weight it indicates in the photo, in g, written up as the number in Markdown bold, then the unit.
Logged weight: **900** g
